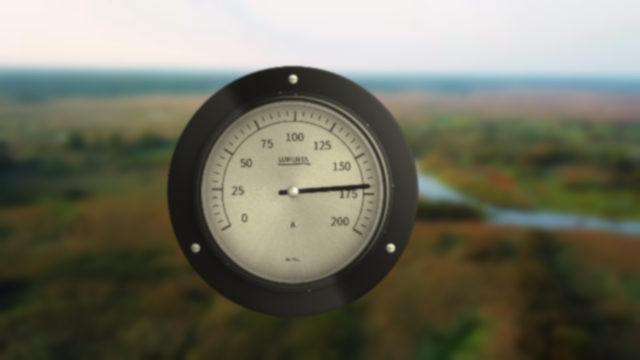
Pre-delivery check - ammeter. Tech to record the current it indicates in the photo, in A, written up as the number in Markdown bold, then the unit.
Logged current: **170** A
